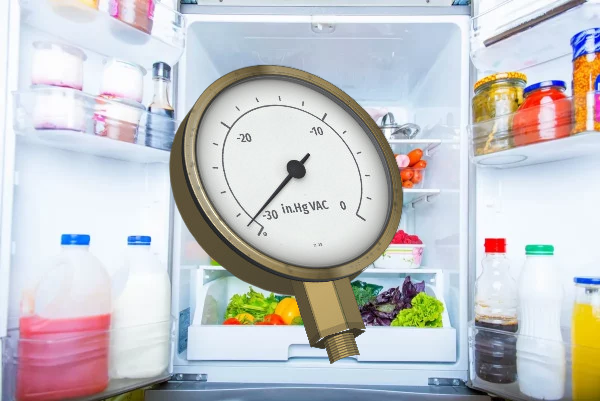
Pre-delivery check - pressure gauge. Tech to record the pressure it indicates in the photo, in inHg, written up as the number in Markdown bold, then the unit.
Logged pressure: **-29** inHg
